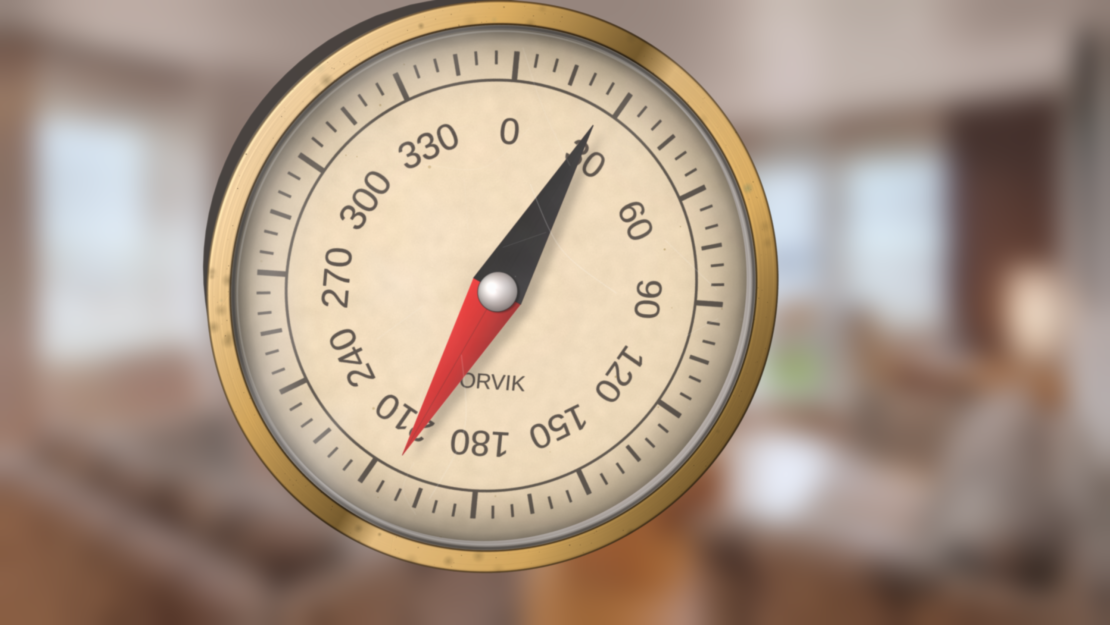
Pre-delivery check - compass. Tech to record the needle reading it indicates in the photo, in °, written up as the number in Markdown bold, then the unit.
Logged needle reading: **205** °
